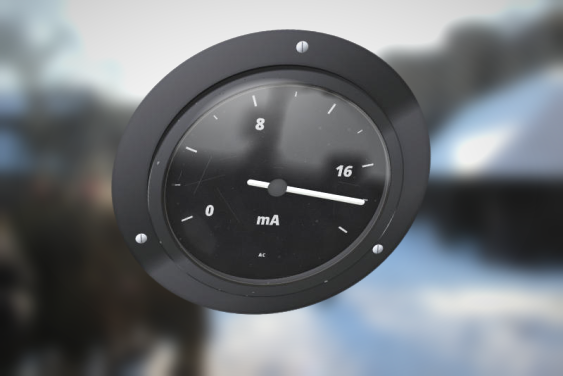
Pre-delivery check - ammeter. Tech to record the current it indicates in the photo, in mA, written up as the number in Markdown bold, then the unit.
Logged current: **18** mA
